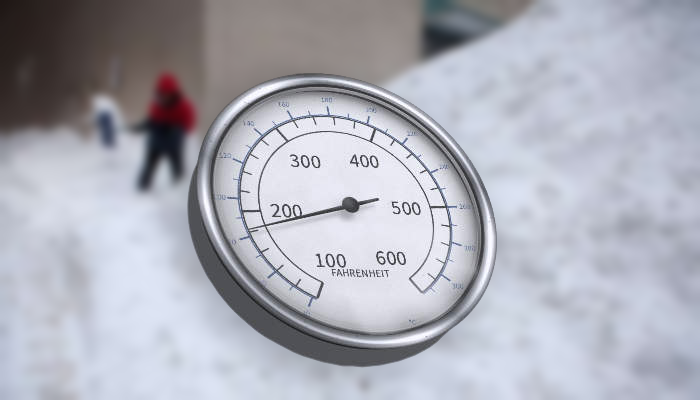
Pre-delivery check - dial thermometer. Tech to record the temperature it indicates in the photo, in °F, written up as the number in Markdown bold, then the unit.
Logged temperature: **180** °F
